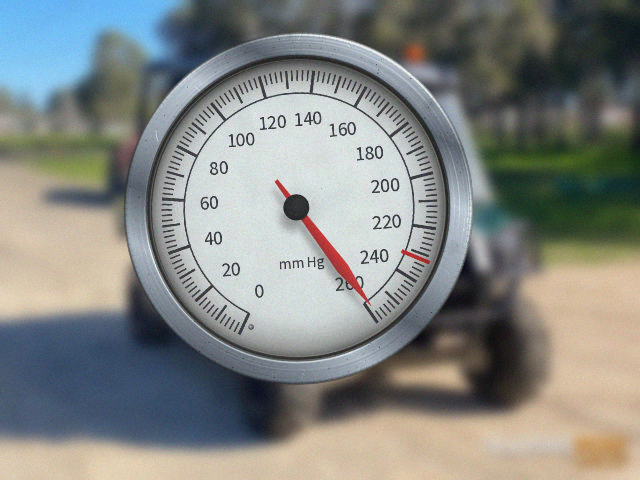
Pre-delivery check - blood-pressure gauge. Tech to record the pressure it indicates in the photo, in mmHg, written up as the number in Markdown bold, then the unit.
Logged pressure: **258** mmHg
